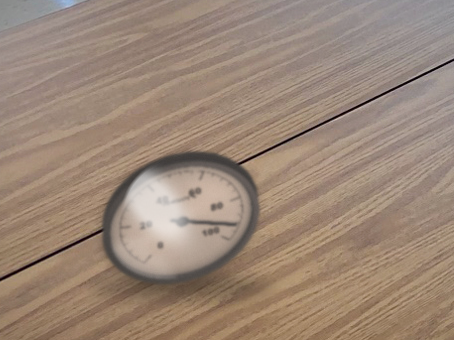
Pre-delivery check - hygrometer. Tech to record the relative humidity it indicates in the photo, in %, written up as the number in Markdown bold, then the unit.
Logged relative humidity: **92** %
